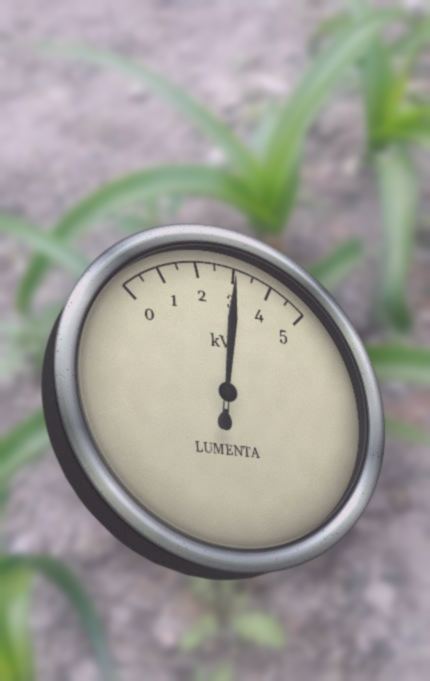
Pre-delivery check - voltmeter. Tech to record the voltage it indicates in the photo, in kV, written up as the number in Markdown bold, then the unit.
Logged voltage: **3** kV
